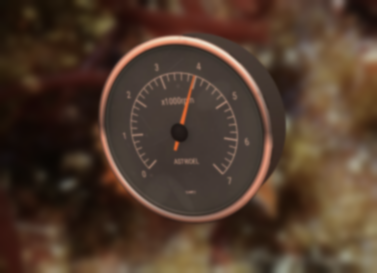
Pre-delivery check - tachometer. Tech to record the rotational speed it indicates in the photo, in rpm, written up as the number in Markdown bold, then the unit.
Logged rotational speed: **4000** rpm
